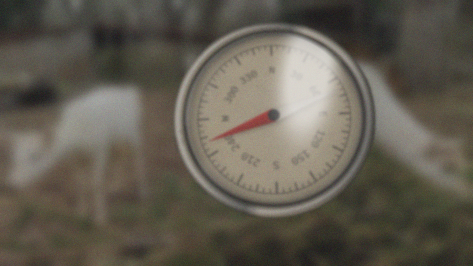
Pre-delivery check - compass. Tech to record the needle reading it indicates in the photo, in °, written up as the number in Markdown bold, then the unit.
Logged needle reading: **250** °
